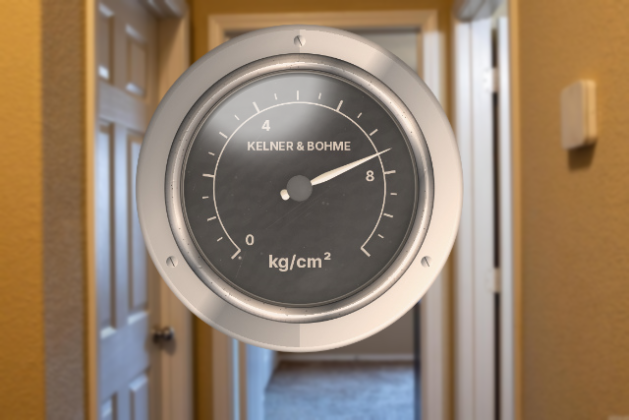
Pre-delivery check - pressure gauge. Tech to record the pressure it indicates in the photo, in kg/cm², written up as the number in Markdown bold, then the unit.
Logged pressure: **7.5** kg/cm²
